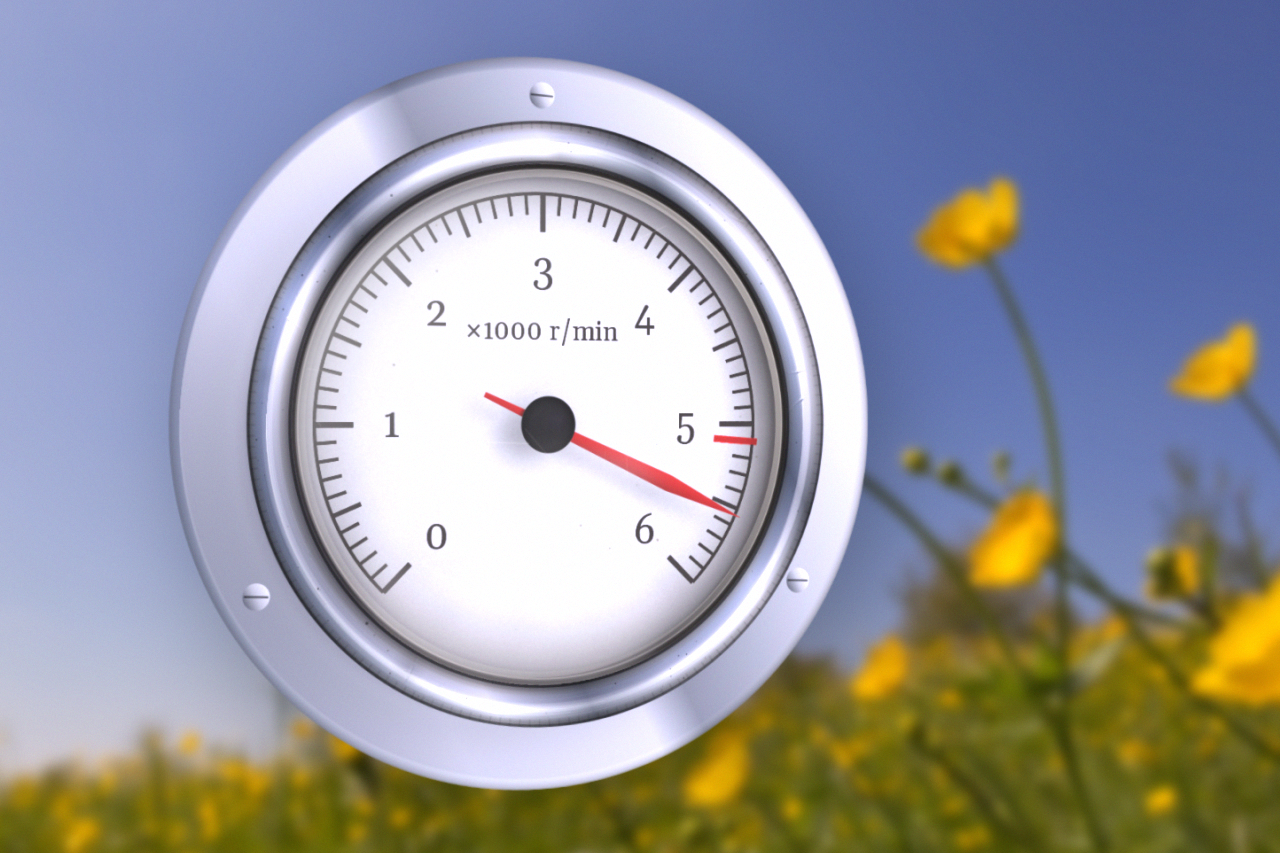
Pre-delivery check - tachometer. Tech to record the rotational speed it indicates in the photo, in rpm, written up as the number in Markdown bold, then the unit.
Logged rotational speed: **5550** rpm
